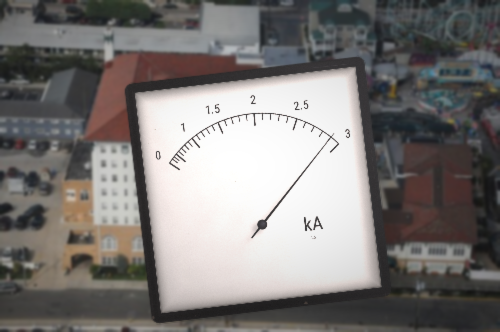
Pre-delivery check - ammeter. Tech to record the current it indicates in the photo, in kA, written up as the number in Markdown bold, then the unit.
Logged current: **2.9** kA
